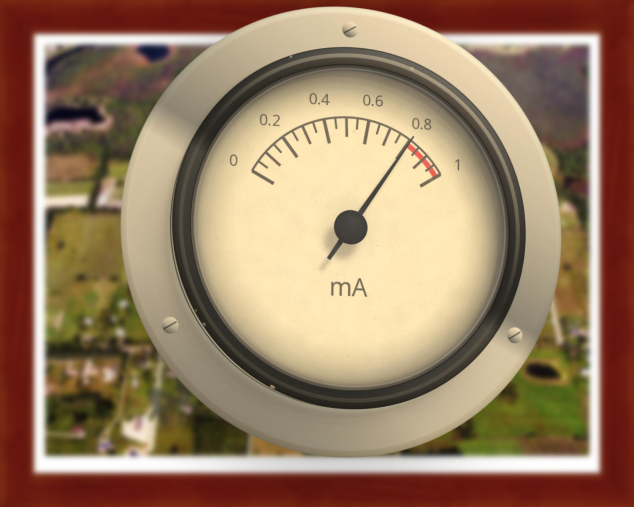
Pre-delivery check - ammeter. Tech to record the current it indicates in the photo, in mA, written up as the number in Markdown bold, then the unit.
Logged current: **0.8** mA
